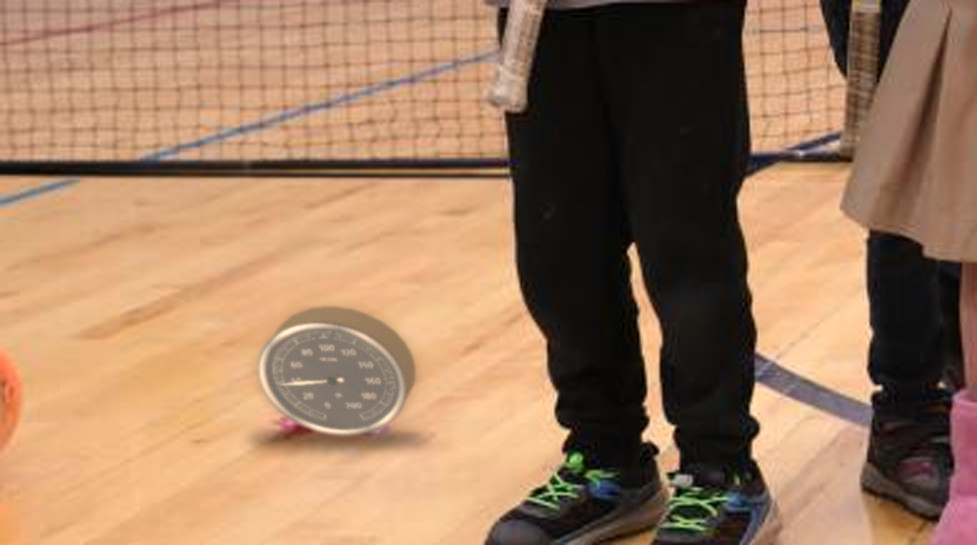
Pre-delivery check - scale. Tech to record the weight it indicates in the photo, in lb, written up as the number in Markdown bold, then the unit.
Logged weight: **40** lb
